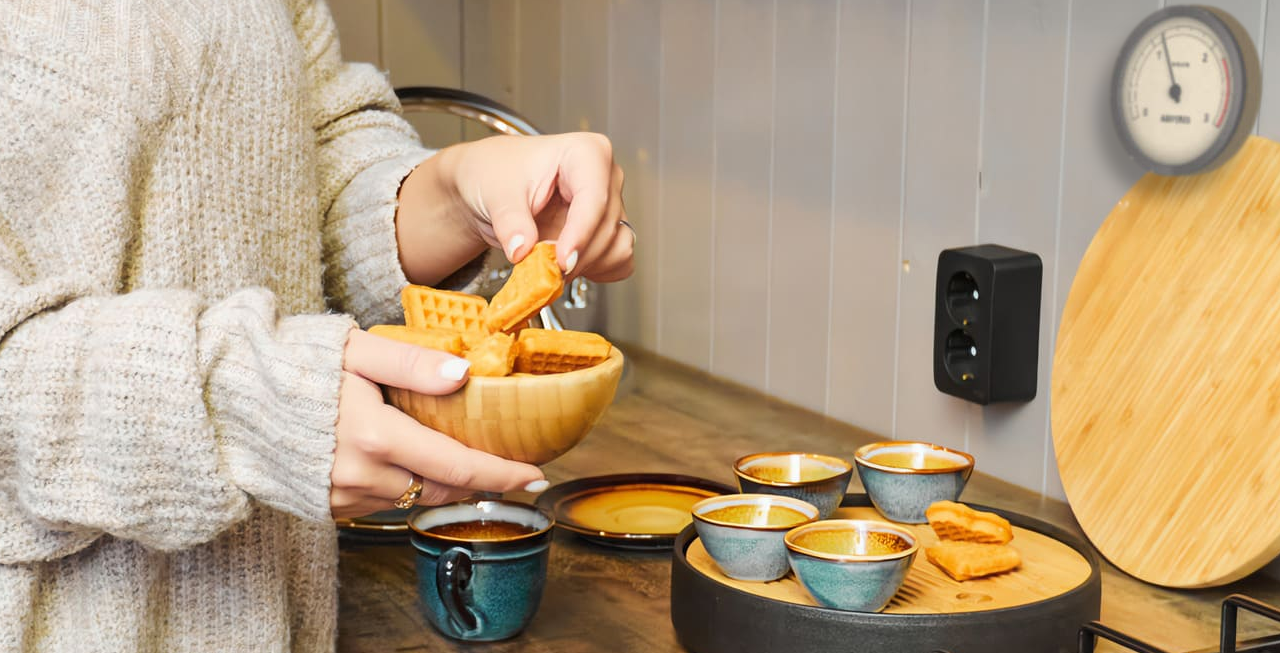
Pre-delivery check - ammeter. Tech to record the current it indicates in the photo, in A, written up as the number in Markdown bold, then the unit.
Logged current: **1.2** A
